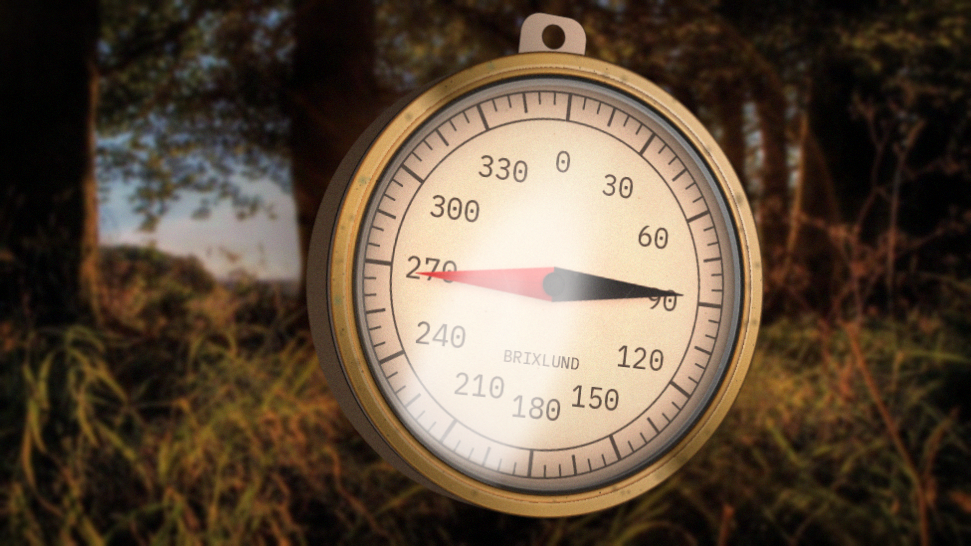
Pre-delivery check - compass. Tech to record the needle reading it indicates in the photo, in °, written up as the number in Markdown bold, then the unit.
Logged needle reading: **267.5** °
